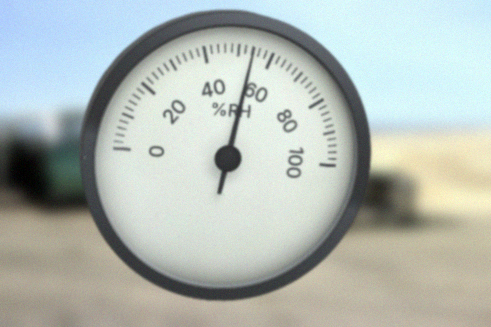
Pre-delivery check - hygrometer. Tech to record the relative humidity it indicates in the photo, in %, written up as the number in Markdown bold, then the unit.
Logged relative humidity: **54** %
